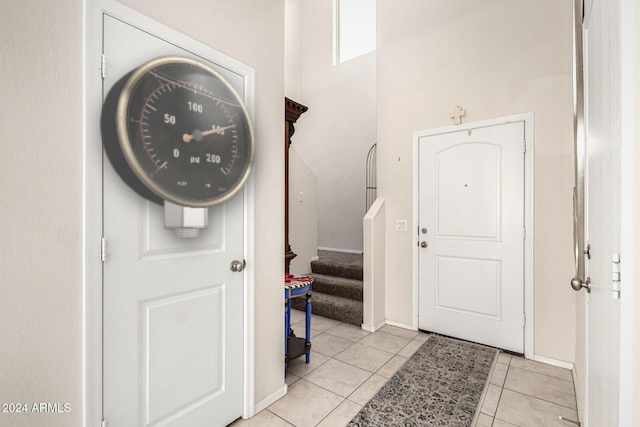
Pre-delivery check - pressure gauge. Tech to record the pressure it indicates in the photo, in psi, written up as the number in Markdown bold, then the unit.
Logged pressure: **150** psi
